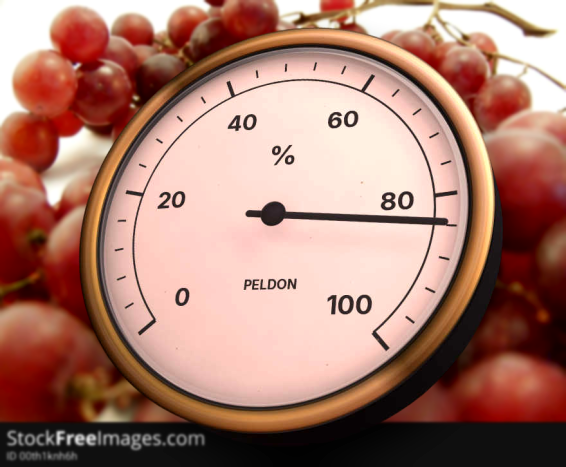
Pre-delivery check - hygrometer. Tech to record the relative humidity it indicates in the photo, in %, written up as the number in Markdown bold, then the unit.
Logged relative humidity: **84** %
